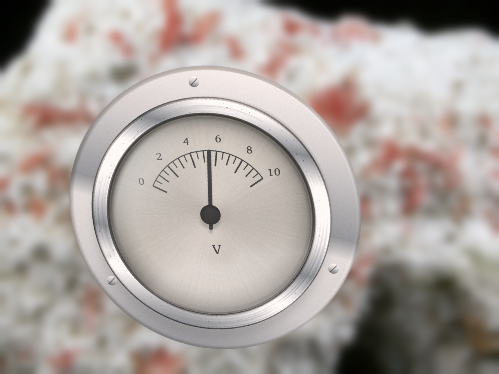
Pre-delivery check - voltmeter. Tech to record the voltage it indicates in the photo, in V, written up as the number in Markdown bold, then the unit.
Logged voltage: **5.5** V
